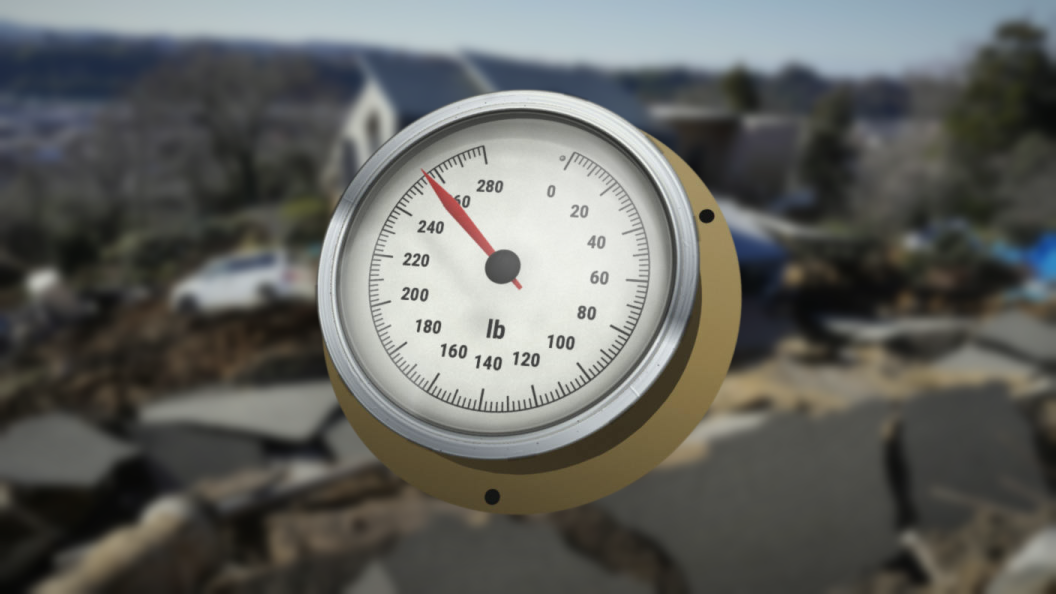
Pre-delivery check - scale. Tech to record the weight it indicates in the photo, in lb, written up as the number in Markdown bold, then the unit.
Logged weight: **256** lb
